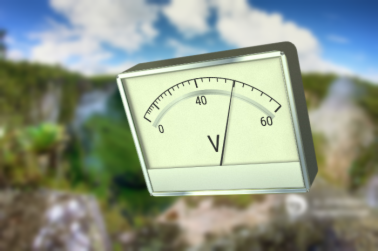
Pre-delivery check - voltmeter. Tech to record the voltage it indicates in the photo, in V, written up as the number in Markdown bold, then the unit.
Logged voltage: **50** V
